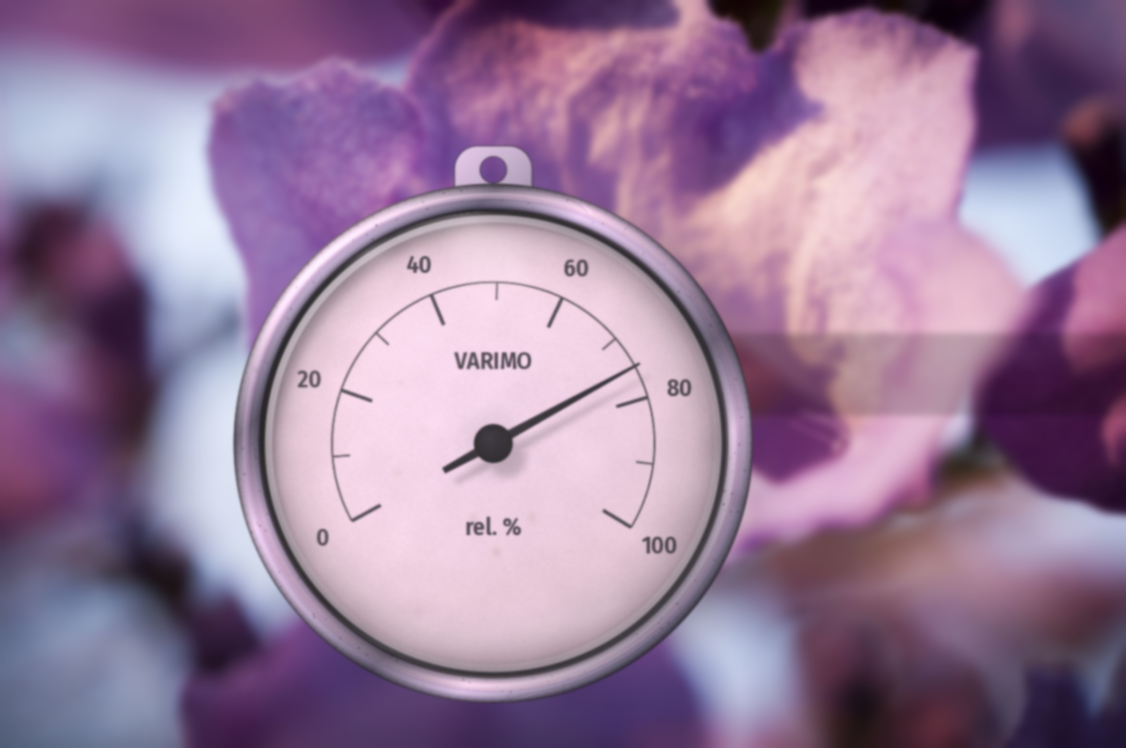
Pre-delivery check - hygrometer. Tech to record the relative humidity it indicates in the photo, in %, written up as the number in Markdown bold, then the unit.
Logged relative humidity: **75** %
